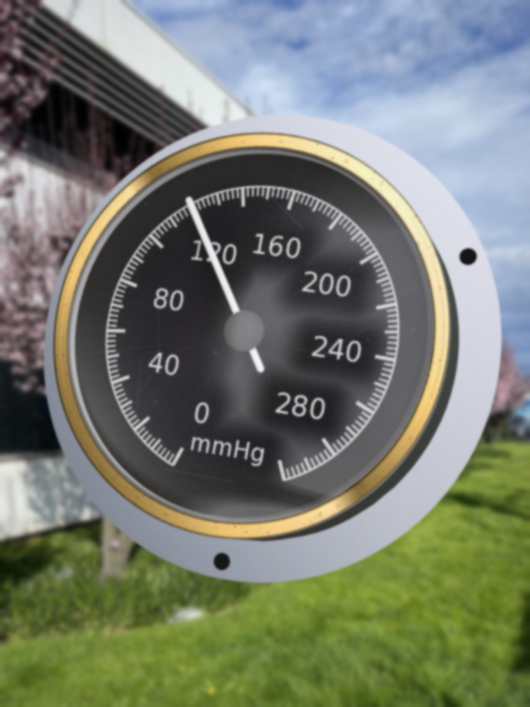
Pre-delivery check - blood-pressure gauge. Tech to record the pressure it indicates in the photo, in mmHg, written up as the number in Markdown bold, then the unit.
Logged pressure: **120** mmHg
